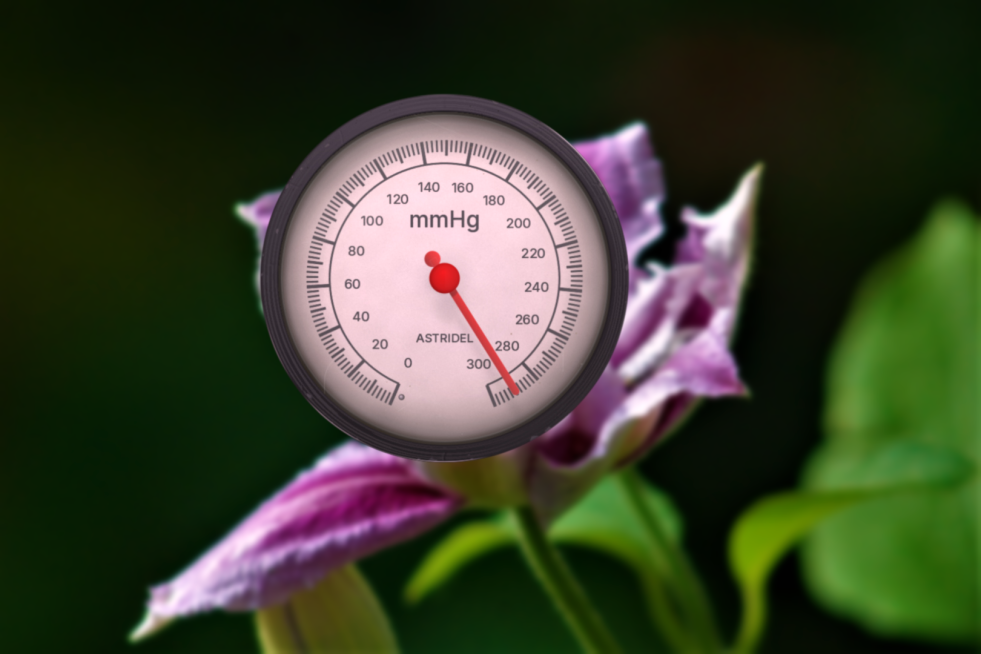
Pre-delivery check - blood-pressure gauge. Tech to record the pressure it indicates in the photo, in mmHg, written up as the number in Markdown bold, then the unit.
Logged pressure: **290** mmHg
